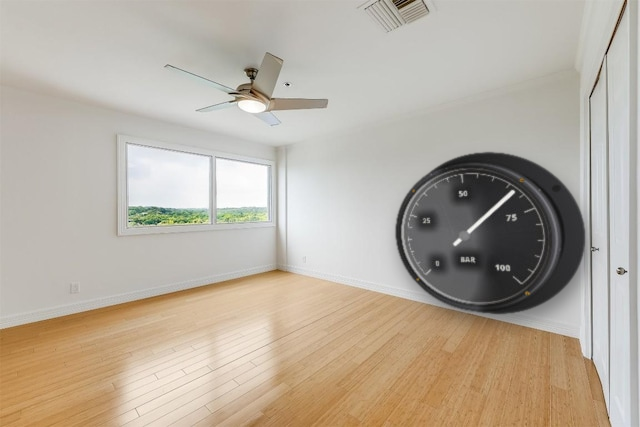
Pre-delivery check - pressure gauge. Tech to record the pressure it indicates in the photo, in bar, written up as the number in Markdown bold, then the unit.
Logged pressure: **67.5** bar
